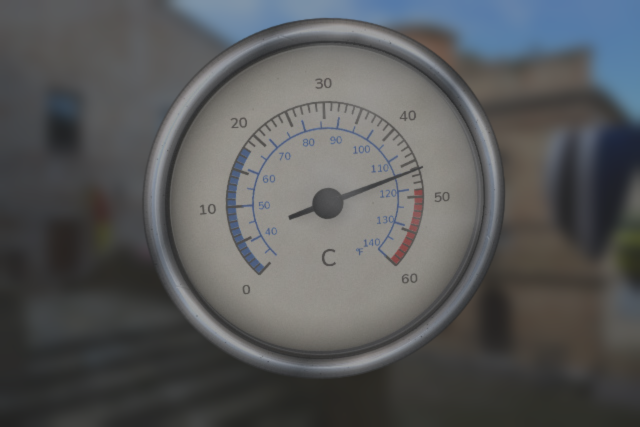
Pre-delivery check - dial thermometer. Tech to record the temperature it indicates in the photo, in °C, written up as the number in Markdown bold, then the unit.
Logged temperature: **46** °C
